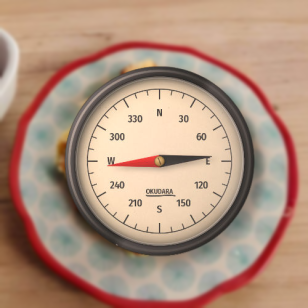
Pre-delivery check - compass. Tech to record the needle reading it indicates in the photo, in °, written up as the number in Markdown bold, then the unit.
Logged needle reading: **265** °
